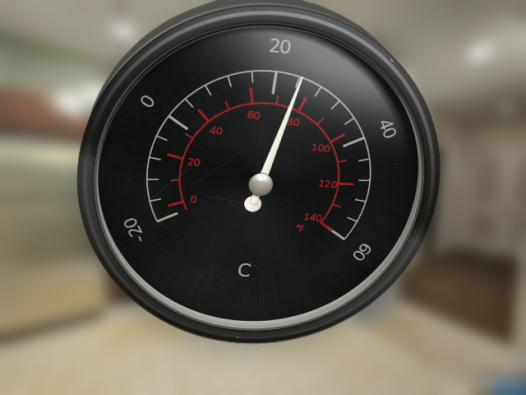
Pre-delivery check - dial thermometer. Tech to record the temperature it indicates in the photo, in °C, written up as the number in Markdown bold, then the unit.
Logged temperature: **24** °C
